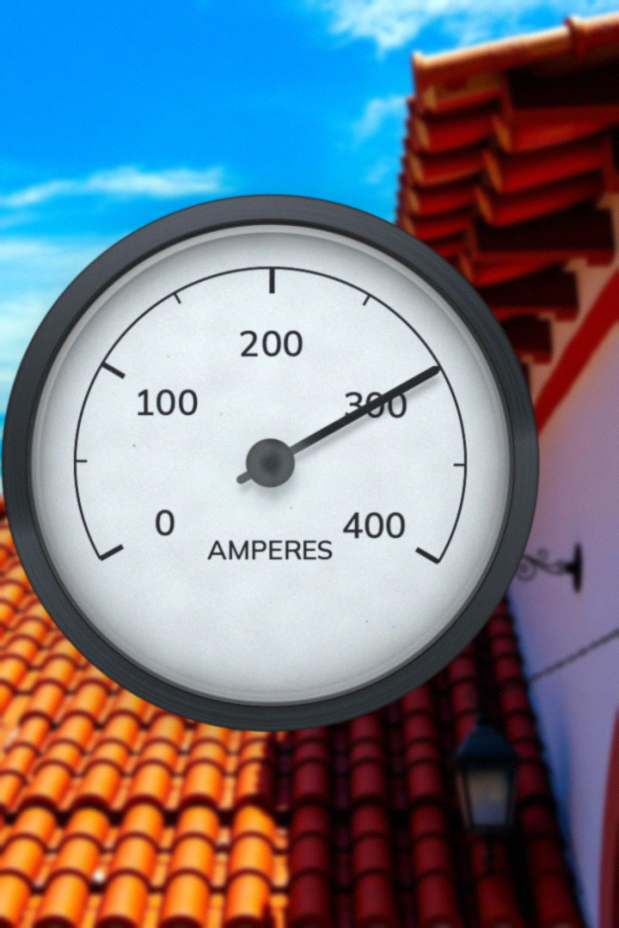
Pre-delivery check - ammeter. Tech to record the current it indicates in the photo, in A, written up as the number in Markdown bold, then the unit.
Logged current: **300** A
